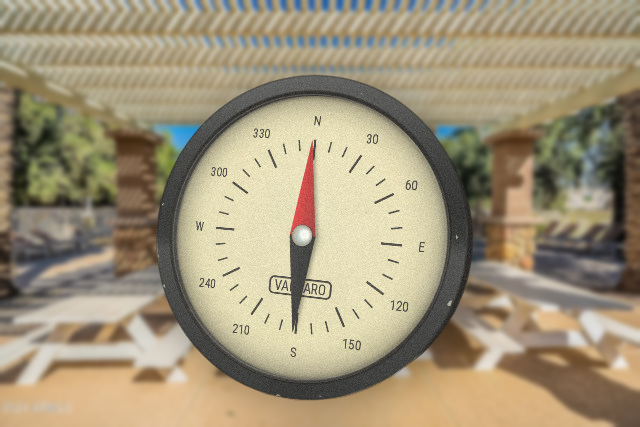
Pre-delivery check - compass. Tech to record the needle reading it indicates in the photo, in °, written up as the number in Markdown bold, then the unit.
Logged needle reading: **0** °
